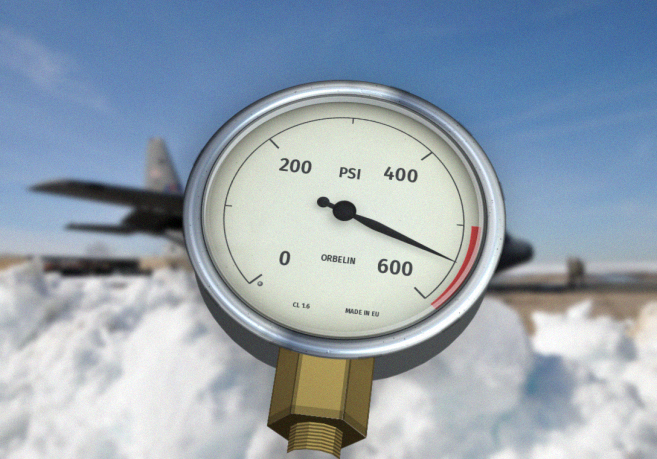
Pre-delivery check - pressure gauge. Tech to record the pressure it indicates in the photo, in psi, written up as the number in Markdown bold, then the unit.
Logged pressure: **550** psi
